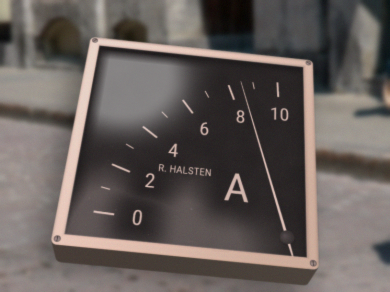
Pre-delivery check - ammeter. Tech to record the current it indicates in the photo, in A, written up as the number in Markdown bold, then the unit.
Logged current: **8.5** A
